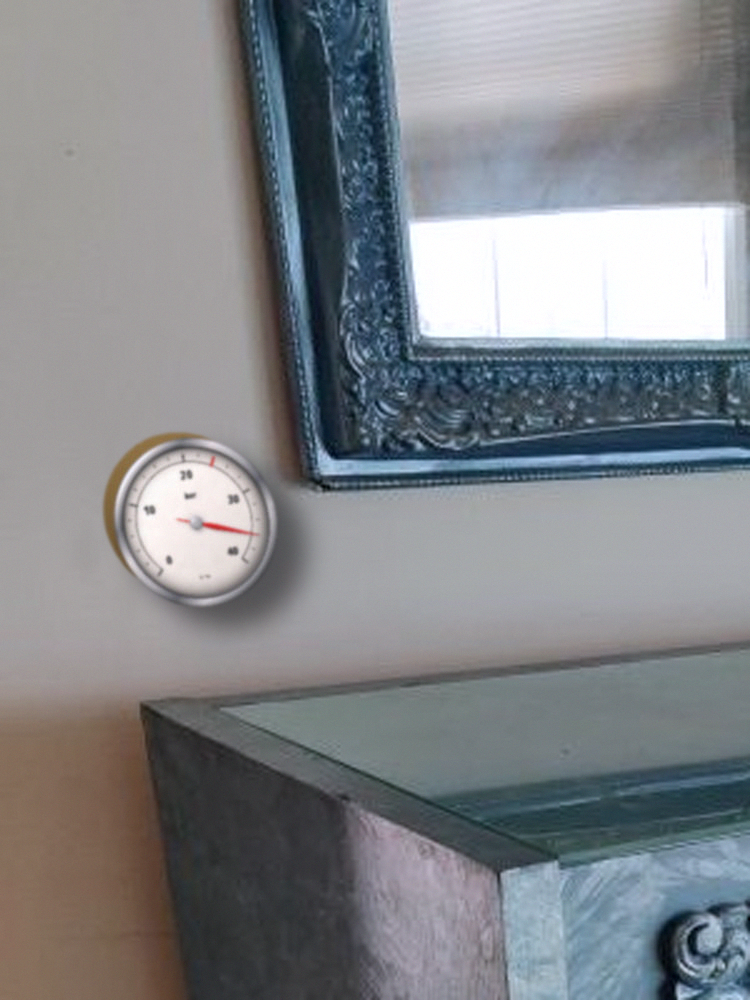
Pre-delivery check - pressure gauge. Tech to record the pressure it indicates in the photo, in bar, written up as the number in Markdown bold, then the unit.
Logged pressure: **36** bar
